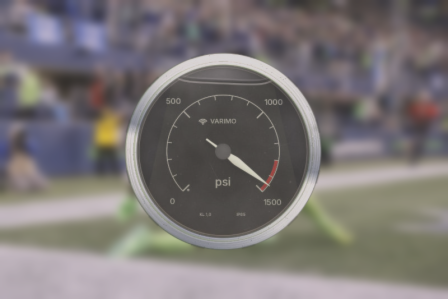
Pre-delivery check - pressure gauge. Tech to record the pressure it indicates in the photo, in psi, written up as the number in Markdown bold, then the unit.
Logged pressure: **1450** psi
